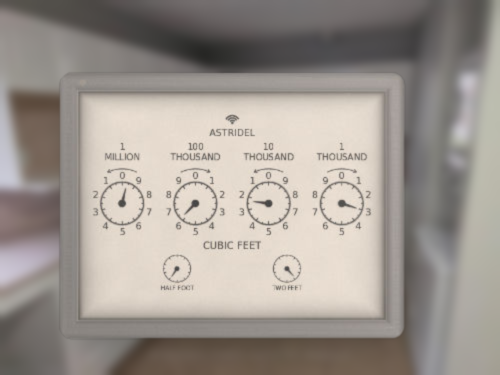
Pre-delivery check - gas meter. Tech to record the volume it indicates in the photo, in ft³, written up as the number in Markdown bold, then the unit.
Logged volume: **962300** ft³
